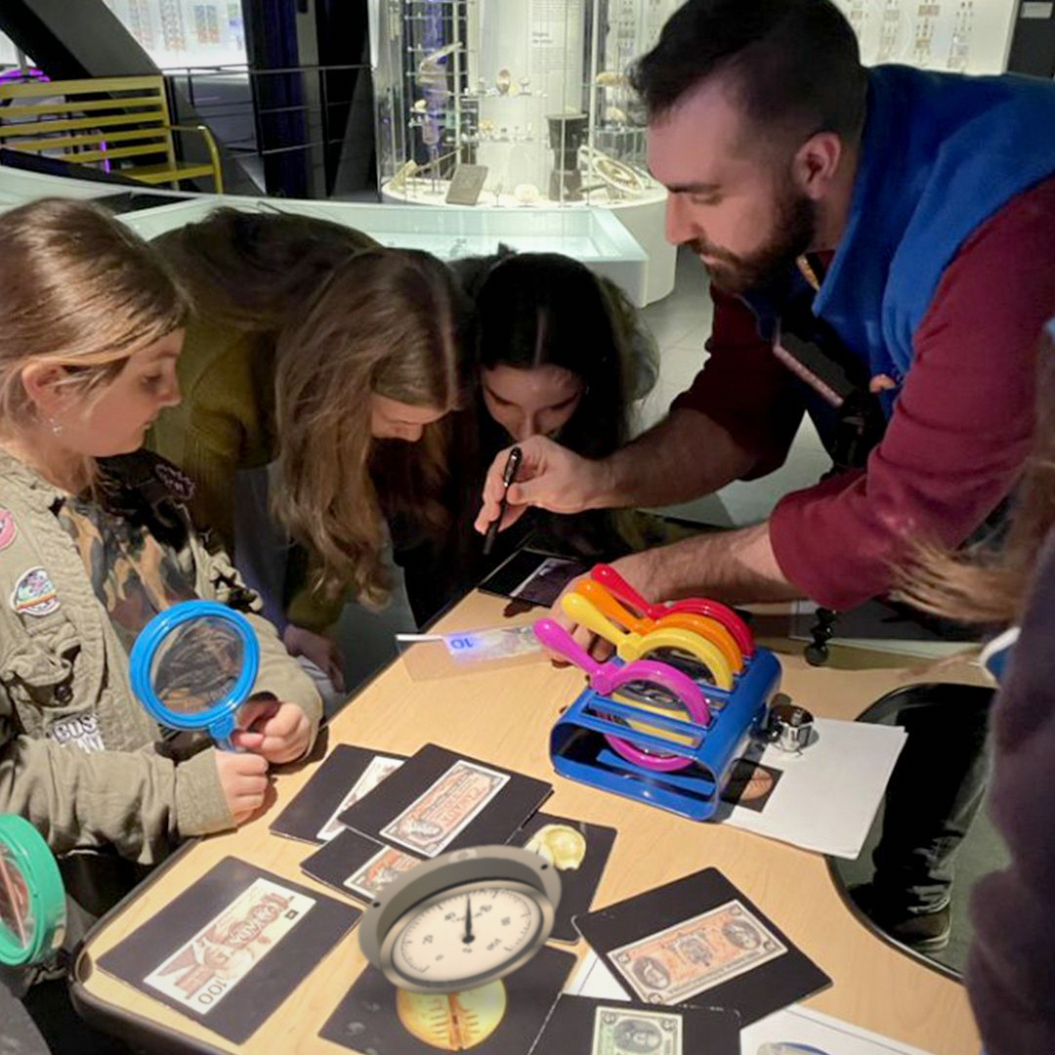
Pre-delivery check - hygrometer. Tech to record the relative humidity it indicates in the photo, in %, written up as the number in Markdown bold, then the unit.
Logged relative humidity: **50** %
